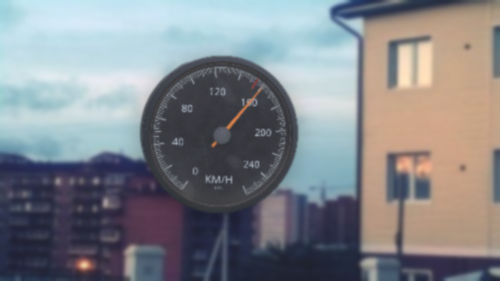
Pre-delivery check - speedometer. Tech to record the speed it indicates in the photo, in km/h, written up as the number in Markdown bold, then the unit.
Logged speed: **160** km/h
